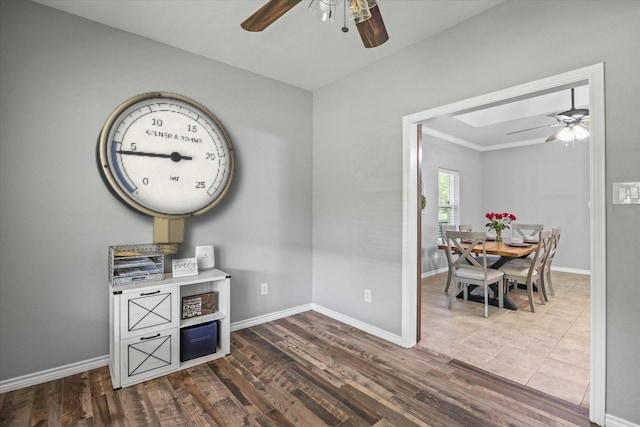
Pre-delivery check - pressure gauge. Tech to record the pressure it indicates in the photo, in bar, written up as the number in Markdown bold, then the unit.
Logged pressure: **4** bar
